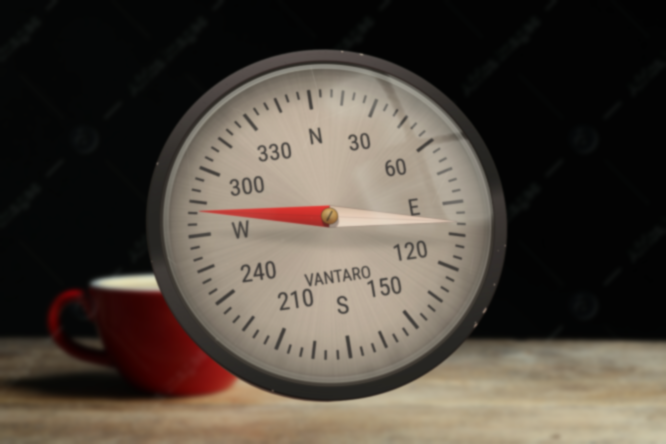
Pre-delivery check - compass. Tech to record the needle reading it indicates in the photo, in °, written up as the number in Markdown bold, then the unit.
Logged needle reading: **280** °
